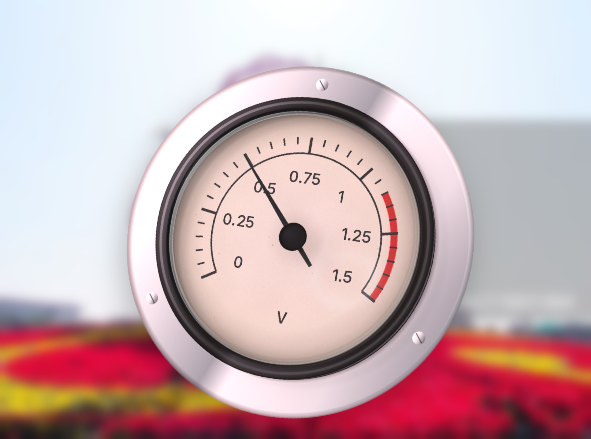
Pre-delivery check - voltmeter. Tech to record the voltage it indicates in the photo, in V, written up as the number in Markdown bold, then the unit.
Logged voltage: **0.5** V
